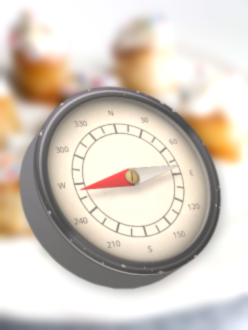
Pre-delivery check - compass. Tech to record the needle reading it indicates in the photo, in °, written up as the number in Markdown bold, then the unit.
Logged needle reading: **262.5** °
